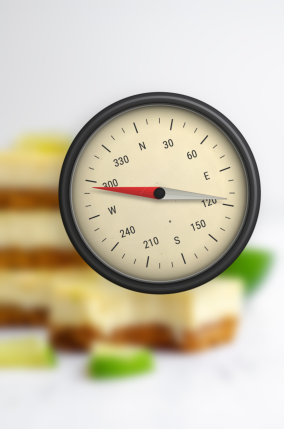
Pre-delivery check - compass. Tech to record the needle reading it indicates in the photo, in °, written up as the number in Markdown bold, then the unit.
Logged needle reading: **295** °
